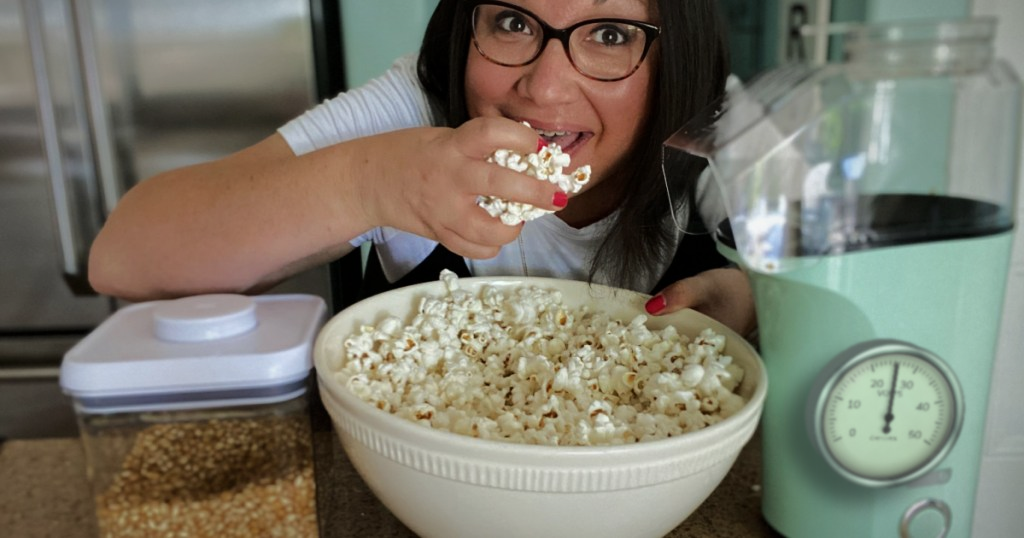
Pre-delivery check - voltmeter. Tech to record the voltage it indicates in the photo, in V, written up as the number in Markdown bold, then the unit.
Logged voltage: **25** V
